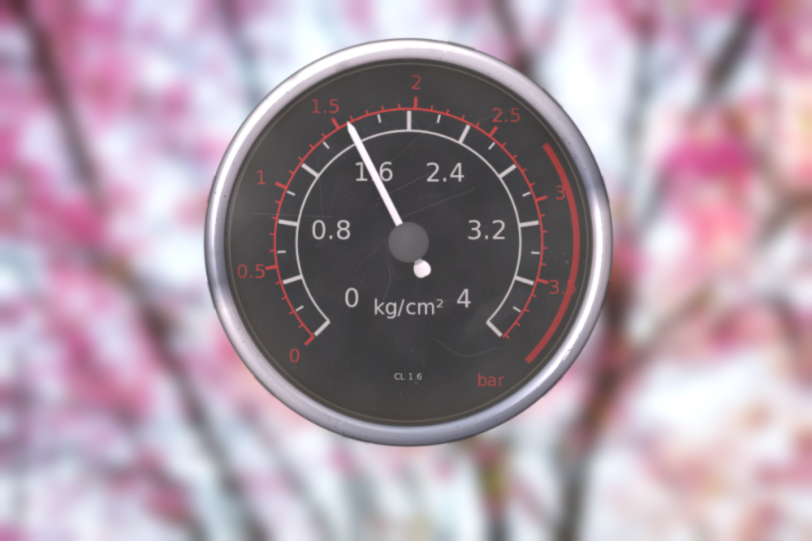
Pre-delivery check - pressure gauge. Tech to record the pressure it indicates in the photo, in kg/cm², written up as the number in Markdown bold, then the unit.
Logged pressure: **1.6** kg/cm²
